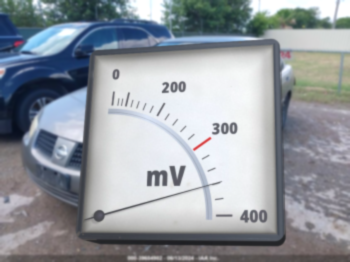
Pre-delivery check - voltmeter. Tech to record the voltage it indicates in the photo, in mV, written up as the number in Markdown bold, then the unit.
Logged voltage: **360** mV
